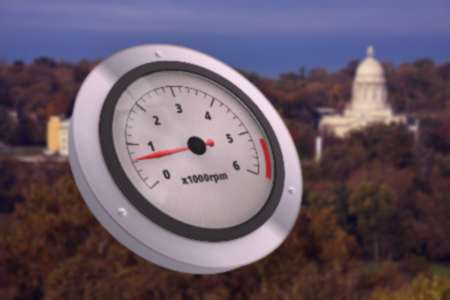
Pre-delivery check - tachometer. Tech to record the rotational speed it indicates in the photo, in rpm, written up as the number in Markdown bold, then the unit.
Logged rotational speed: **600** rpm
